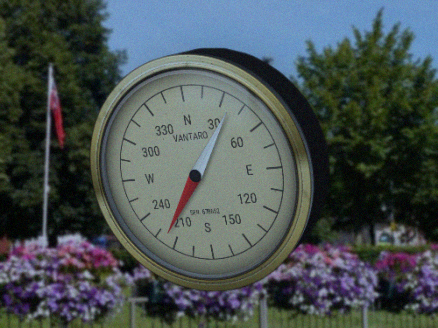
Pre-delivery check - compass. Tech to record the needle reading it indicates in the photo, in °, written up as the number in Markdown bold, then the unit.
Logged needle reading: **217.5** °
